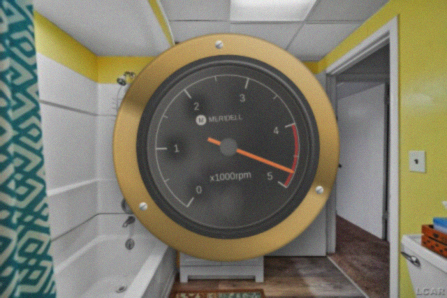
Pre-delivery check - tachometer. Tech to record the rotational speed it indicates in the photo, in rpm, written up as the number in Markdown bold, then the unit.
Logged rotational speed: **4750** rpm
